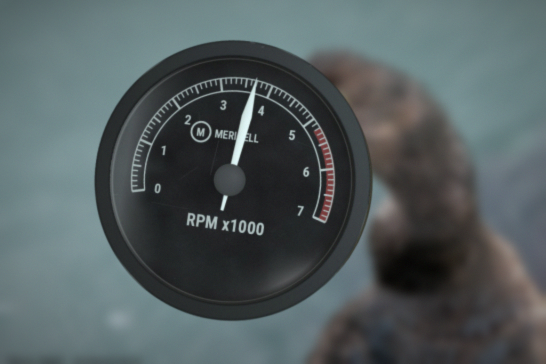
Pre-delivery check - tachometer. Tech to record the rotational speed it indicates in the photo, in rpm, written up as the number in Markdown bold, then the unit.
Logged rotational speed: **3700** rpm
